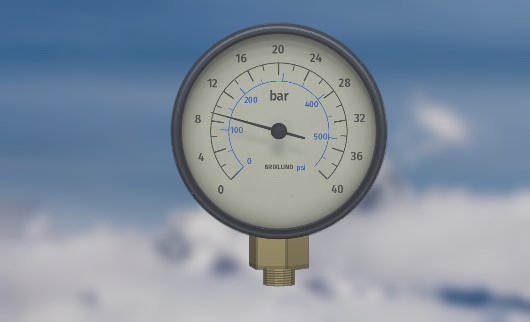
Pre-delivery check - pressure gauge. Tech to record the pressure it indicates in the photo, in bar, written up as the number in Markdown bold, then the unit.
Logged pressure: **9** bar
